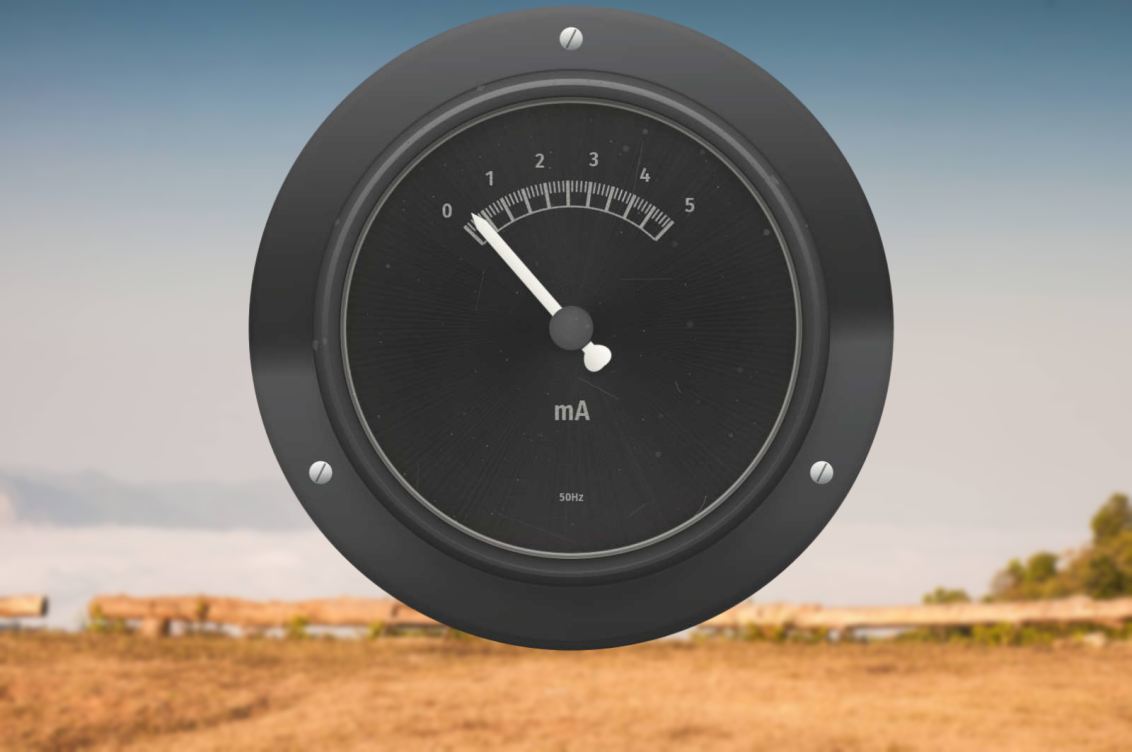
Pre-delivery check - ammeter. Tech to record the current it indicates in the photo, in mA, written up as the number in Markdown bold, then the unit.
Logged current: **0.3** mA
